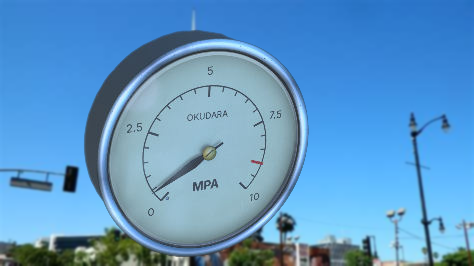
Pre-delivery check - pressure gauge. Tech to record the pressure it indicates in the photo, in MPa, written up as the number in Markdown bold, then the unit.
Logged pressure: **0.5** MPa
